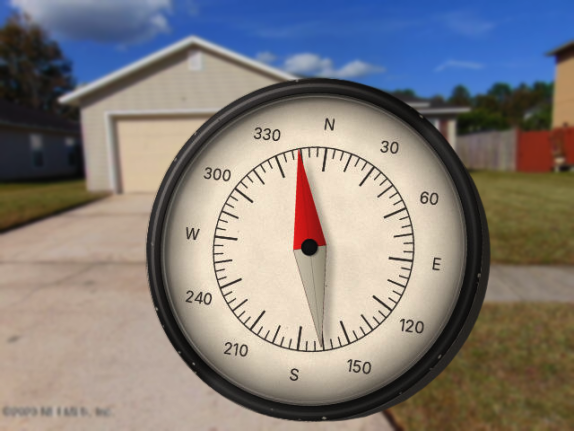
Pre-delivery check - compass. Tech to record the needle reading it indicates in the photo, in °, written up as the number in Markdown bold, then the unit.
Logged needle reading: **345** °
